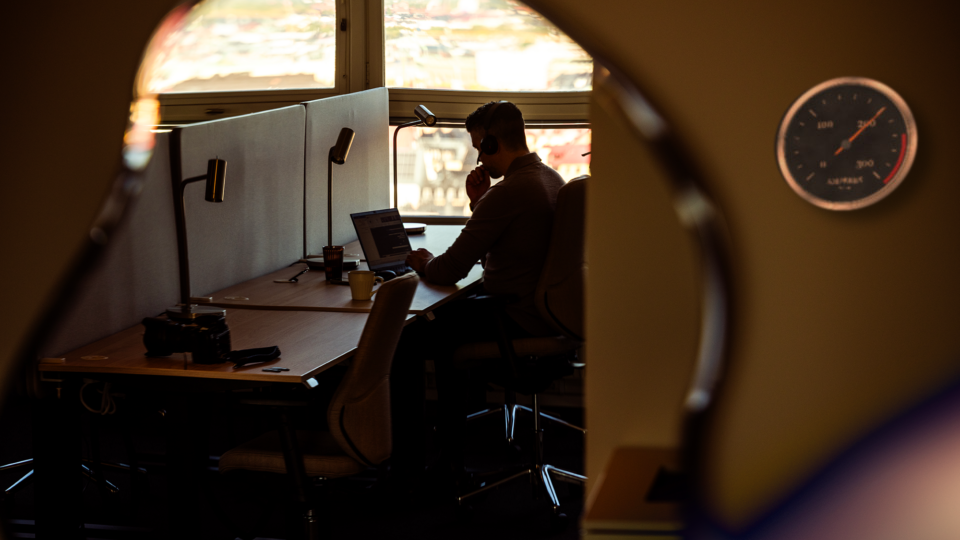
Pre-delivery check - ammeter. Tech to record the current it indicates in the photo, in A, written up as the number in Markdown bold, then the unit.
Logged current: **200** A
